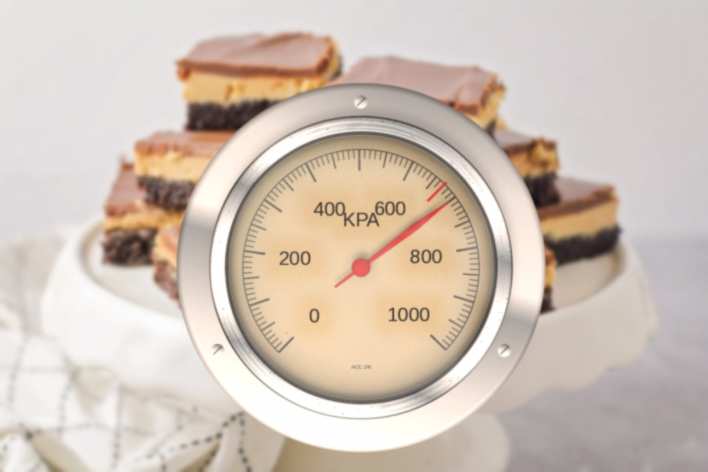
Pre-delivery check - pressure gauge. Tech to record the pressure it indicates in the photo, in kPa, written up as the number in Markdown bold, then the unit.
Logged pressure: **700** kPa
